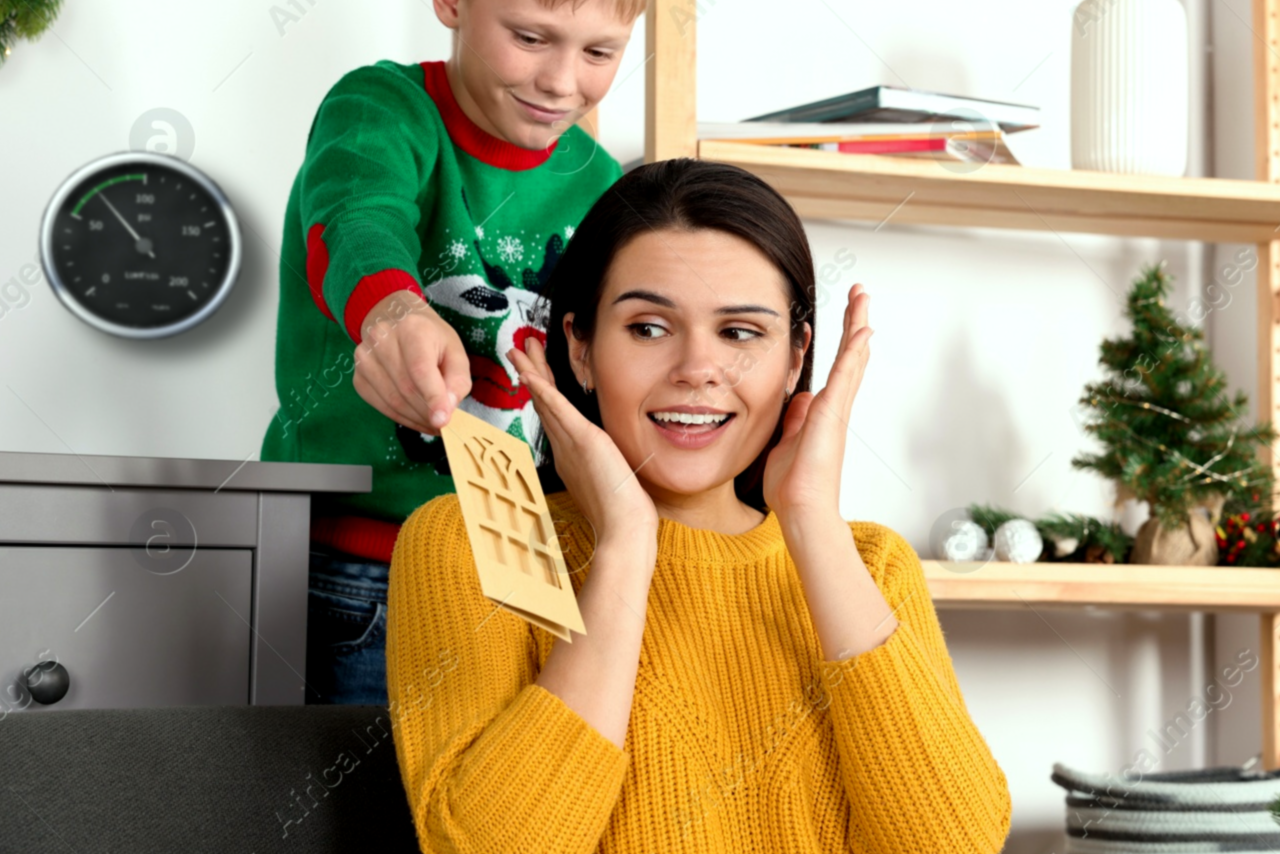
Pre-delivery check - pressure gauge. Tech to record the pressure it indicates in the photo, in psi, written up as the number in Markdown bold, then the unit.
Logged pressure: **70** psi
